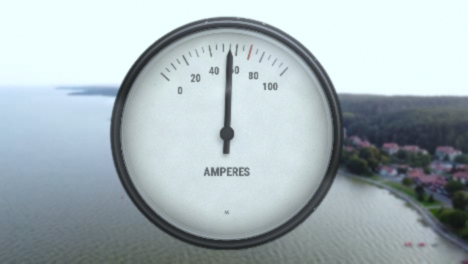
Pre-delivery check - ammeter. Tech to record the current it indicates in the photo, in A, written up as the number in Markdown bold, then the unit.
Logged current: **55** A
